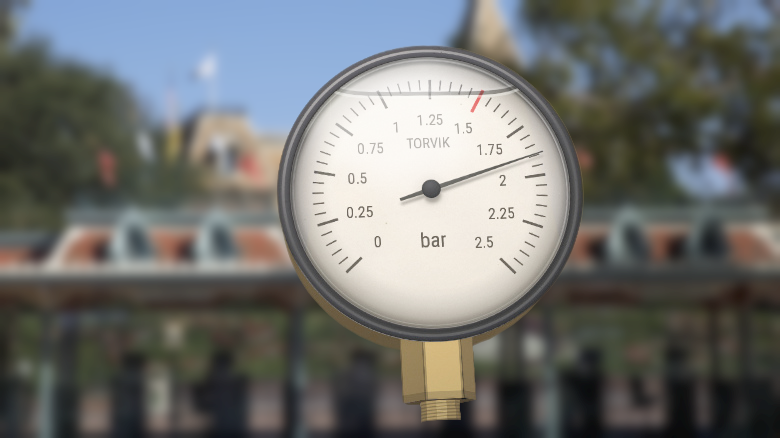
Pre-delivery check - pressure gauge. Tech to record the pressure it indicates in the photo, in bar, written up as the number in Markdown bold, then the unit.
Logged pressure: **1.9** bar
